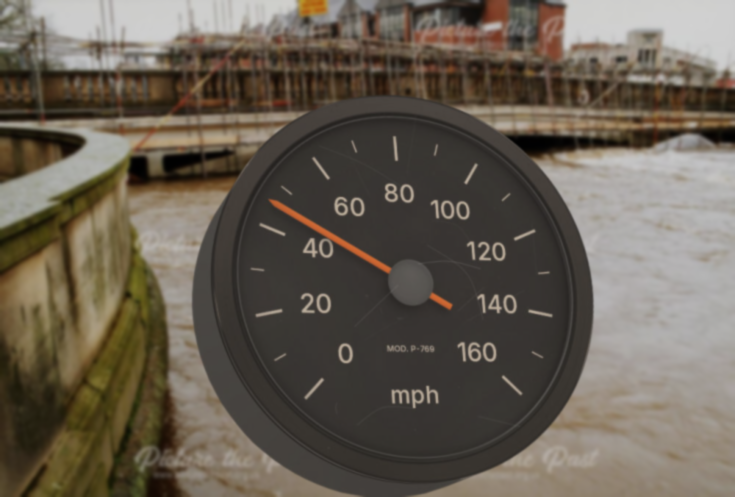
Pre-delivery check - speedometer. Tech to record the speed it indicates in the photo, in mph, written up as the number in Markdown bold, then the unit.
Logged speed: **45** mph
